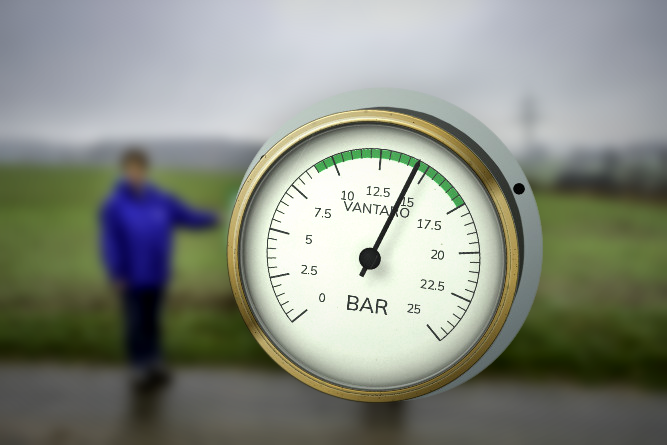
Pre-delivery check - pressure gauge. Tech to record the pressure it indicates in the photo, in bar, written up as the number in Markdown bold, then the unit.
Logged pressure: **14.5** bar
